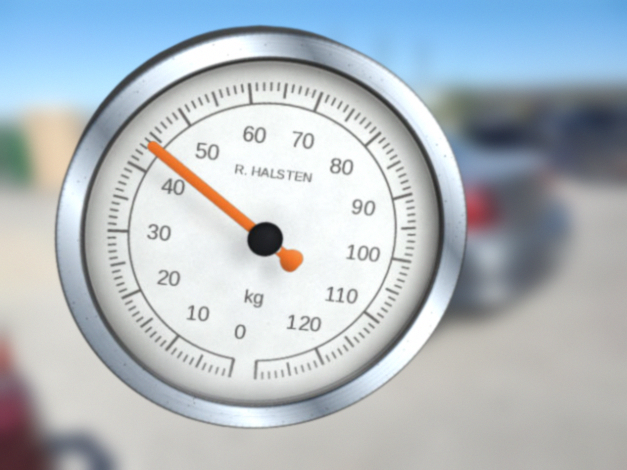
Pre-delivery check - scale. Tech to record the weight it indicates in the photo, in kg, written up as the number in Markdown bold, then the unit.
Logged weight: **44** kg
